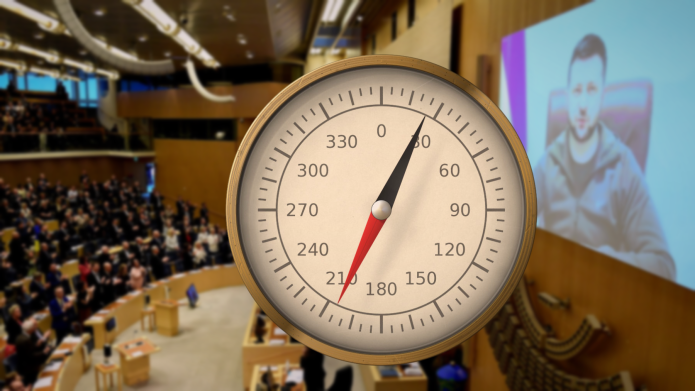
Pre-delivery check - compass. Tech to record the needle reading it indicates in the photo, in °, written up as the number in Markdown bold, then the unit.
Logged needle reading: **205** °
